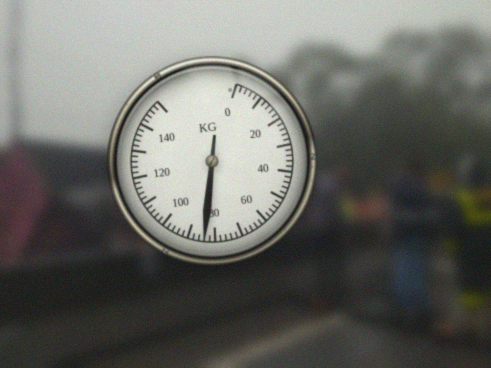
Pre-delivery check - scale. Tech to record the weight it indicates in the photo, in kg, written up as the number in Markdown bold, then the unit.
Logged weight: **84** kg
